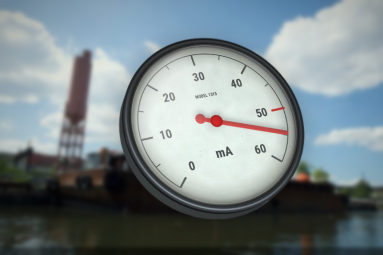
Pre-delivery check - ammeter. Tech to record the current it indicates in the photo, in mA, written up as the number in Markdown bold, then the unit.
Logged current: **55** mA
